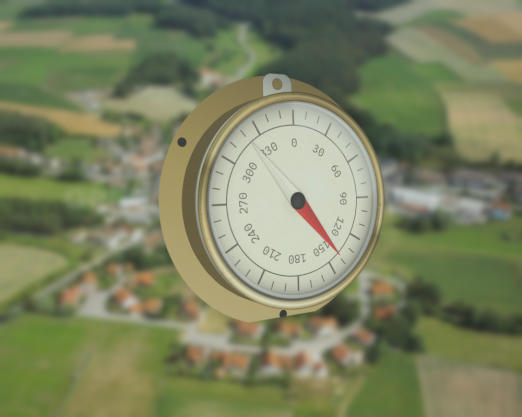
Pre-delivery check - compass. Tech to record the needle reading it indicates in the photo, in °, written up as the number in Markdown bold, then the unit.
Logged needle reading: **140** °
